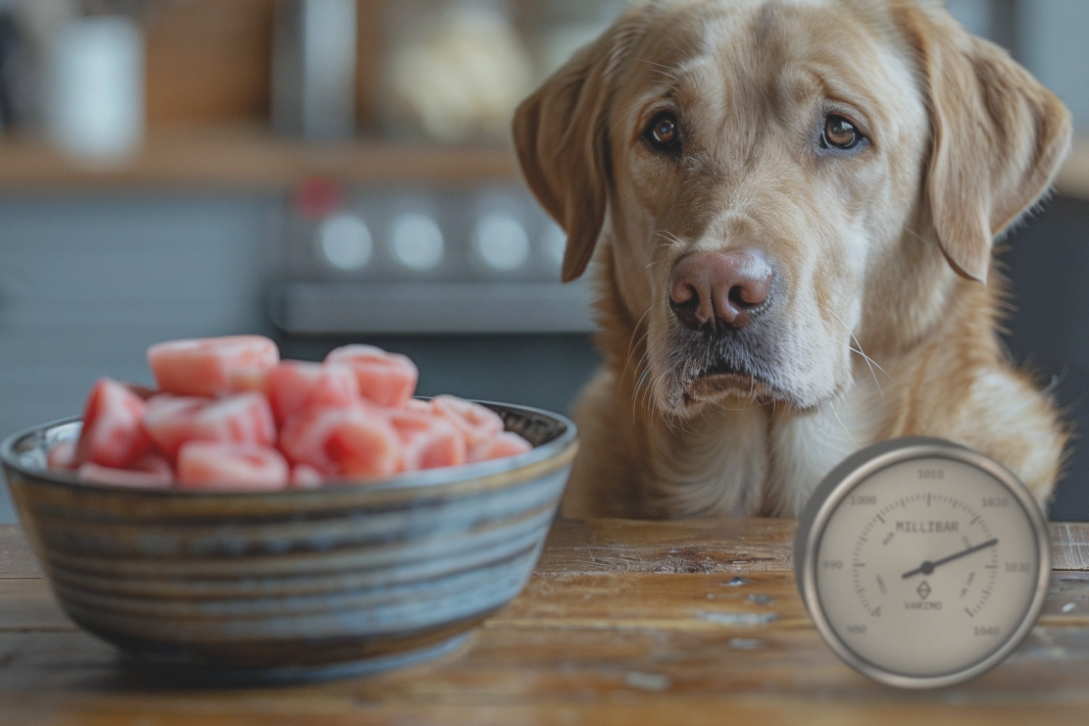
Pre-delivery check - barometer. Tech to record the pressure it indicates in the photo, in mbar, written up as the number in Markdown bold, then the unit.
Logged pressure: **1025** mbar
